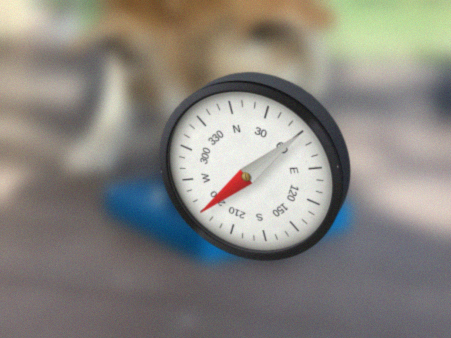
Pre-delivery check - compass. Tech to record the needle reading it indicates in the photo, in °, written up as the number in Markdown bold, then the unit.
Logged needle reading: **240** °
